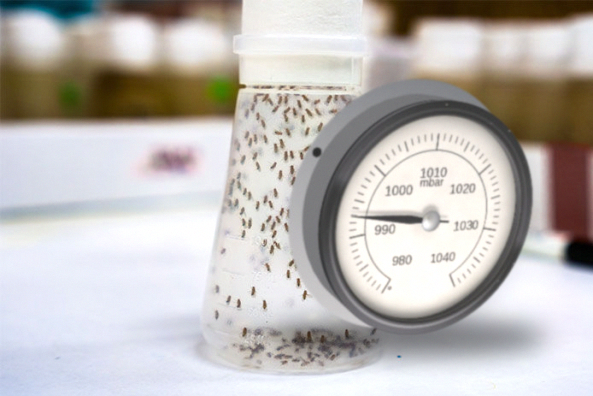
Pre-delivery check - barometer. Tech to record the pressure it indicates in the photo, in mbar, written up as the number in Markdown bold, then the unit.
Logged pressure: **993** mbar
